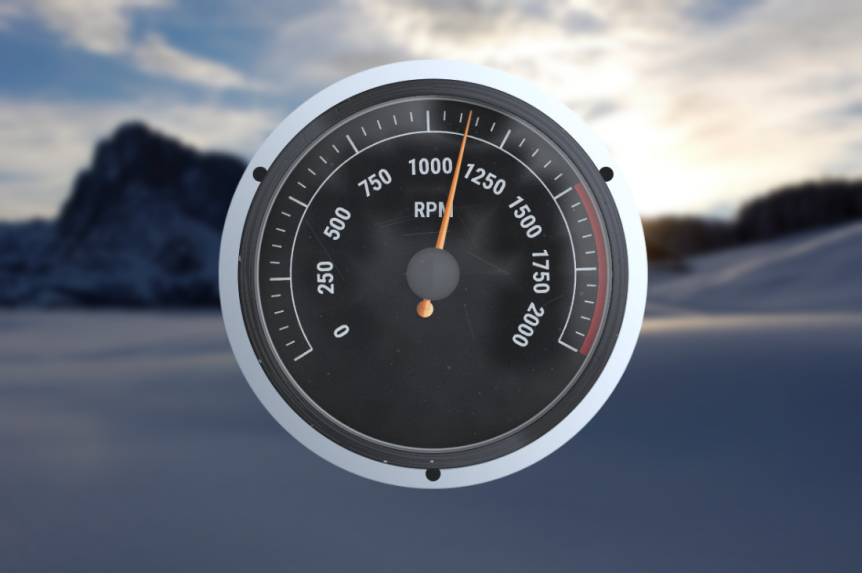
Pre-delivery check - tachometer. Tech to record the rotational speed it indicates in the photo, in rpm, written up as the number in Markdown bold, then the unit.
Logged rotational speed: **1125** rpm
